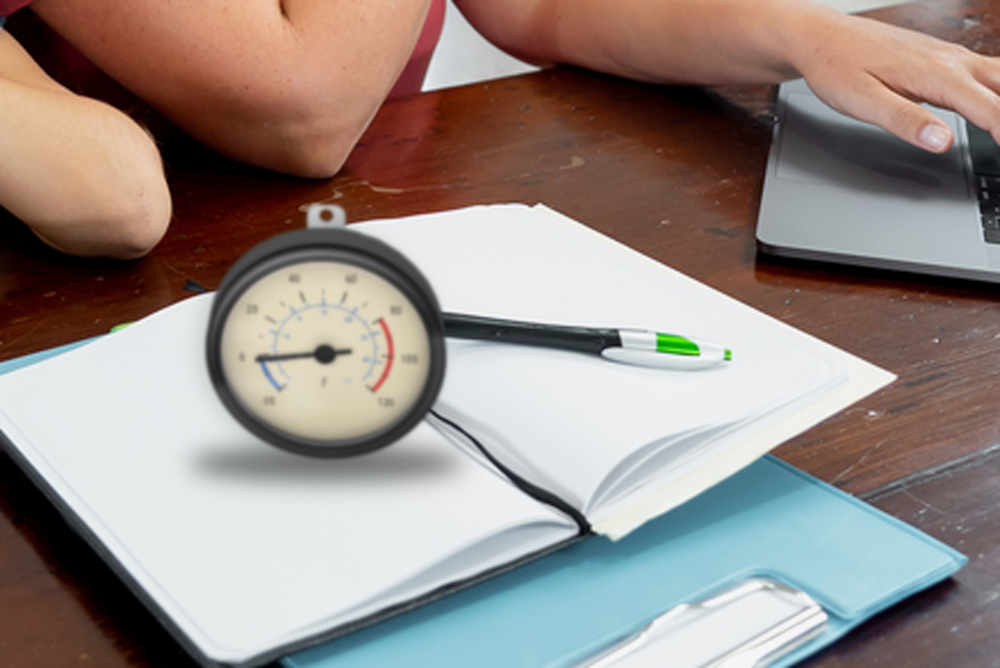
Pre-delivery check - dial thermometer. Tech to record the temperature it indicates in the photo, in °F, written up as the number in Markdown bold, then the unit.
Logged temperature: **0** °F
